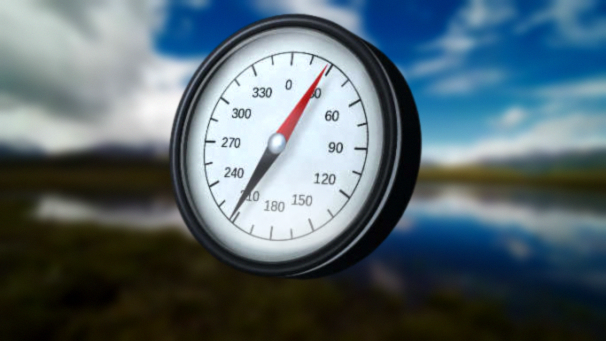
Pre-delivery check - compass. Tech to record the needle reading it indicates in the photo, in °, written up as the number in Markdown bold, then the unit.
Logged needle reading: **30** °
